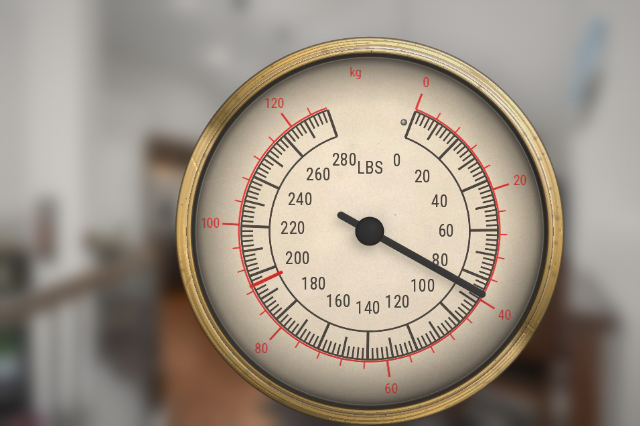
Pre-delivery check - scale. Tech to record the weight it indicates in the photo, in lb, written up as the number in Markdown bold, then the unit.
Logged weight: **86** lb
